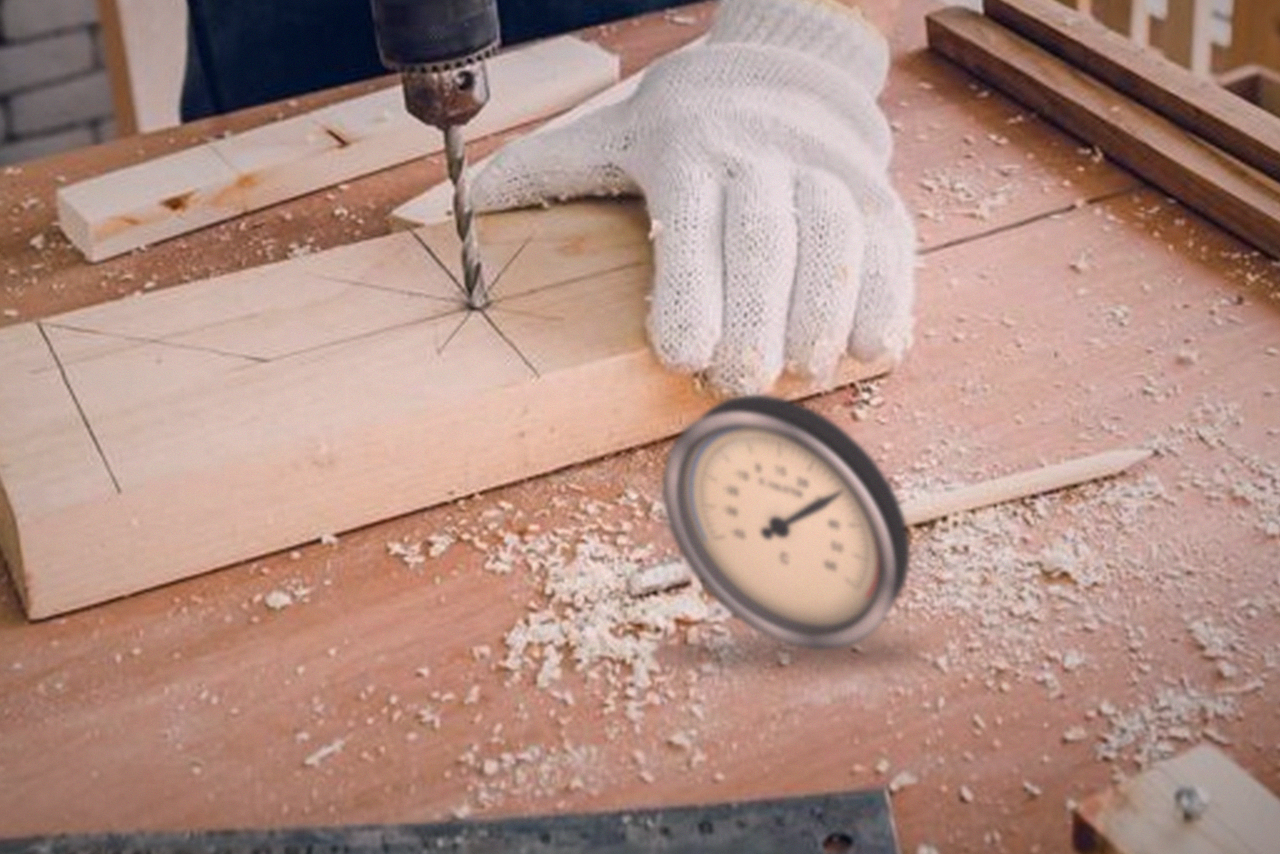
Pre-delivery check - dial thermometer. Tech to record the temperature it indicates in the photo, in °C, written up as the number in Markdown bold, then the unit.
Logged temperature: **30** °C
